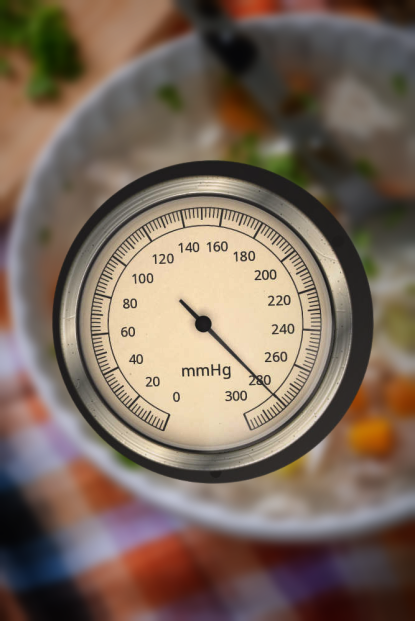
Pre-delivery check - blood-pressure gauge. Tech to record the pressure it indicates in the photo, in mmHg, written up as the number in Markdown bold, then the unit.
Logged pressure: **280** mmHg
